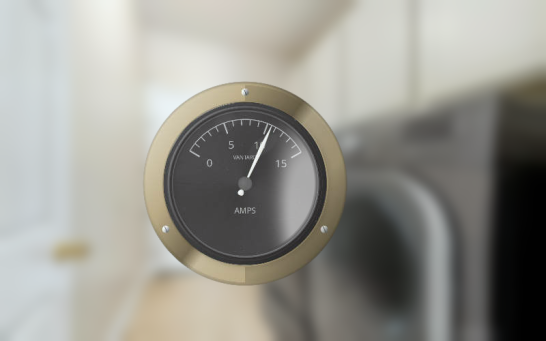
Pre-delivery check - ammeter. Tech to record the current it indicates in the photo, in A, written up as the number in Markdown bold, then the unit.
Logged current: **10.5** A
